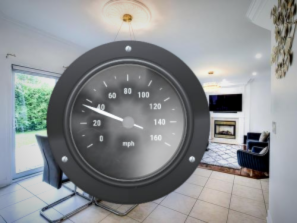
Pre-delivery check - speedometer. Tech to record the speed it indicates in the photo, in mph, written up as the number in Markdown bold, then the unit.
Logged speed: **35** mph
